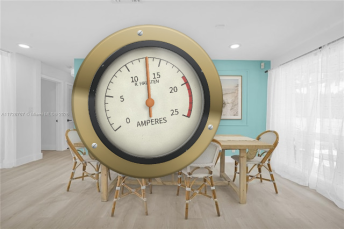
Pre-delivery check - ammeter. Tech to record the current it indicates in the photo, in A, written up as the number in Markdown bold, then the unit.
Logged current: **13** A
